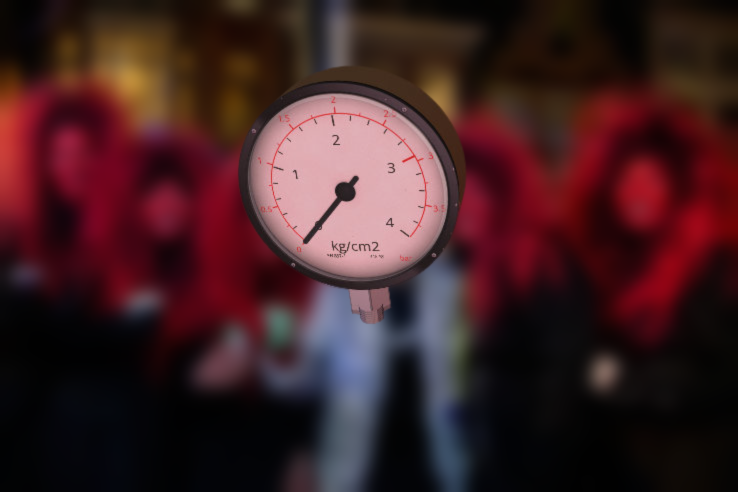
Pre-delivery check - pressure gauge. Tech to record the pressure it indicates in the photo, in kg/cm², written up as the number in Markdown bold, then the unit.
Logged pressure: **0** kg/cm²
